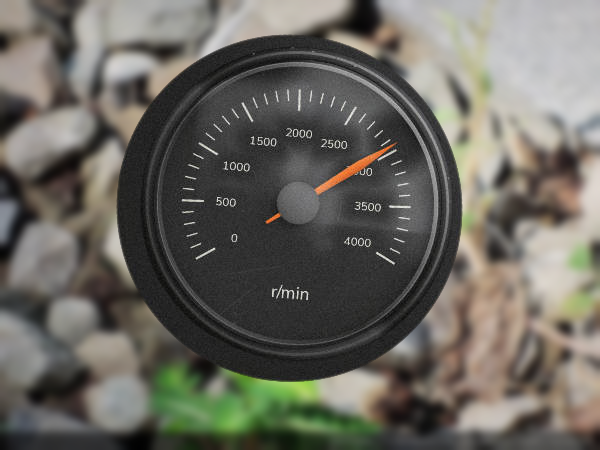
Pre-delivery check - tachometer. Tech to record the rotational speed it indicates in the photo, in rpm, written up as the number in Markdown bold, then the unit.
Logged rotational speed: **2950** rpm
